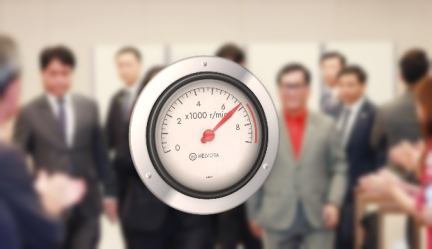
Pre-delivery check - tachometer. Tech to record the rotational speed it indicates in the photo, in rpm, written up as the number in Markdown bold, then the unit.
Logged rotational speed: **6750** rpm
